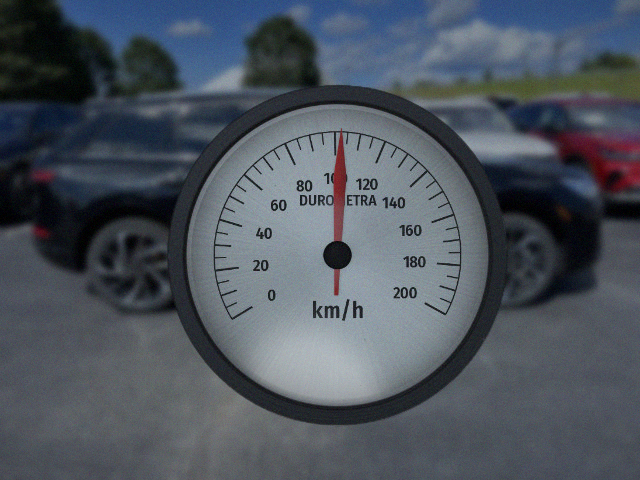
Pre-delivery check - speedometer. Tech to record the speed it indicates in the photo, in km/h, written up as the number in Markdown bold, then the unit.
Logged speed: **102.5** km/h
